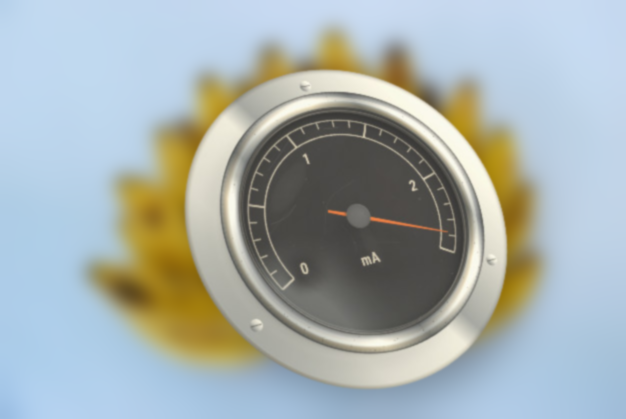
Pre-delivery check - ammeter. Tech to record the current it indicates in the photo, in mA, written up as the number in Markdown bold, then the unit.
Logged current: **2.4** mA
